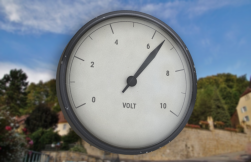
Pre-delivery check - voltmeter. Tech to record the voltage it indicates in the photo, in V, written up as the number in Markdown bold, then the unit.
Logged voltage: **6.5** V
